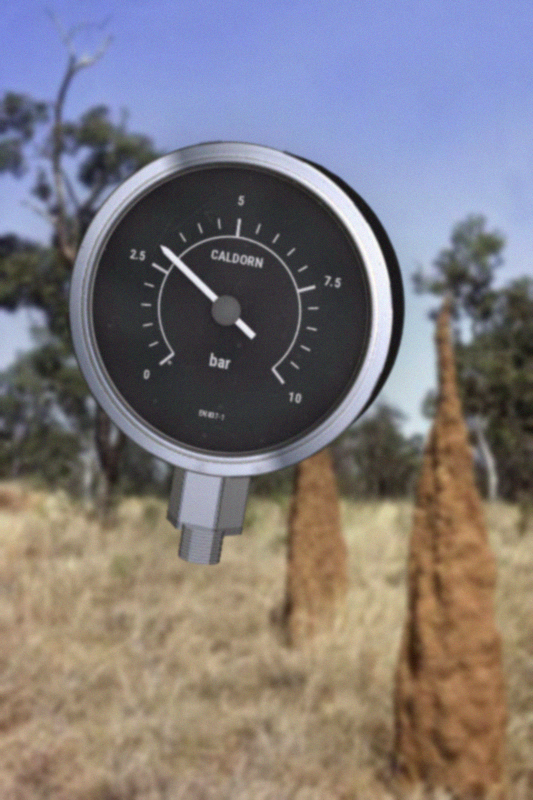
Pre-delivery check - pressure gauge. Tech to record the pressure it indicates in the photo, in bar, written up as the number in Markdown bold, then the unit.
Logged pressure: **3** bar
